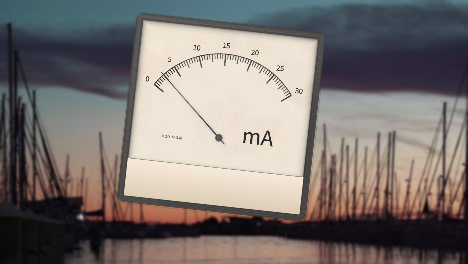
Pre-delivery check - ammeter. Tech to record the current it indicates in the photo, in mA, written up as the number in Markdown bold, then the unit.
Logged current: **2.5** mA
